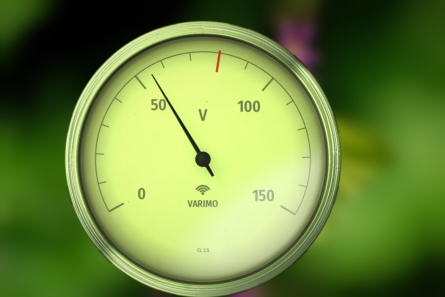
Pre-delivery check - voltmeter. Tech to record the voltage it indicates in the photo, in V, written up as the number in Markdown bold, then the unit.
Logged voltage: **55** V
